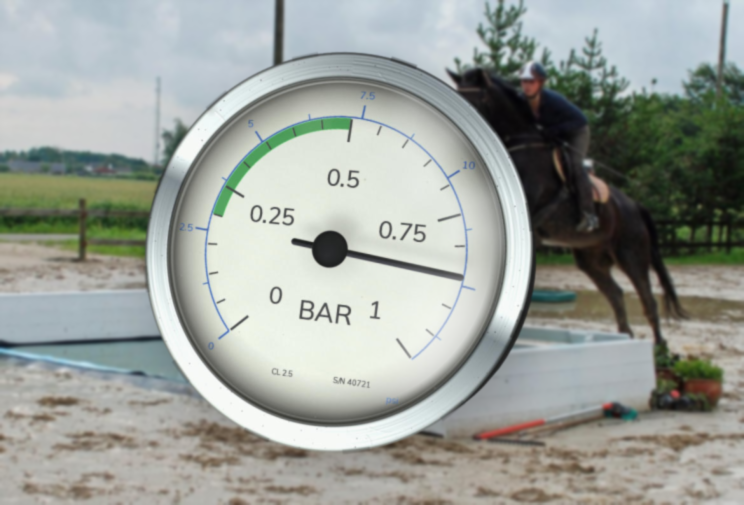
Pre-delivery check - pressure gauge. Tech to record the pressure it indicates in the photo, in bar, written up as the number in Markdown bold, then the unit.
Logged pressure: **0.85** bar
